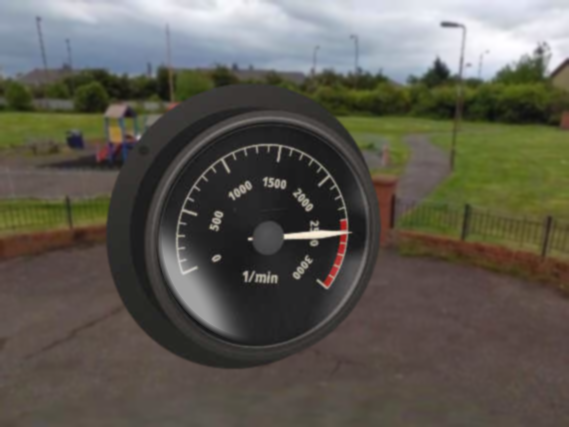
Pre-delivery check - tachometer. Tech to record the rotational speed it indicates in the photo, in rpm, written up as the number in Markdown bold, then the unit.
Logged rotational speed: **2500** rpm
